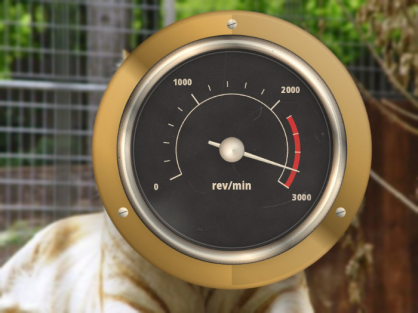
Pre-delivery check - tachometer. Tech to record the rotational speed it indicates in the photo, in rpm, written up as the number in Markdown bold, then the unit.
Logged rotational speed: **2800** rpm
